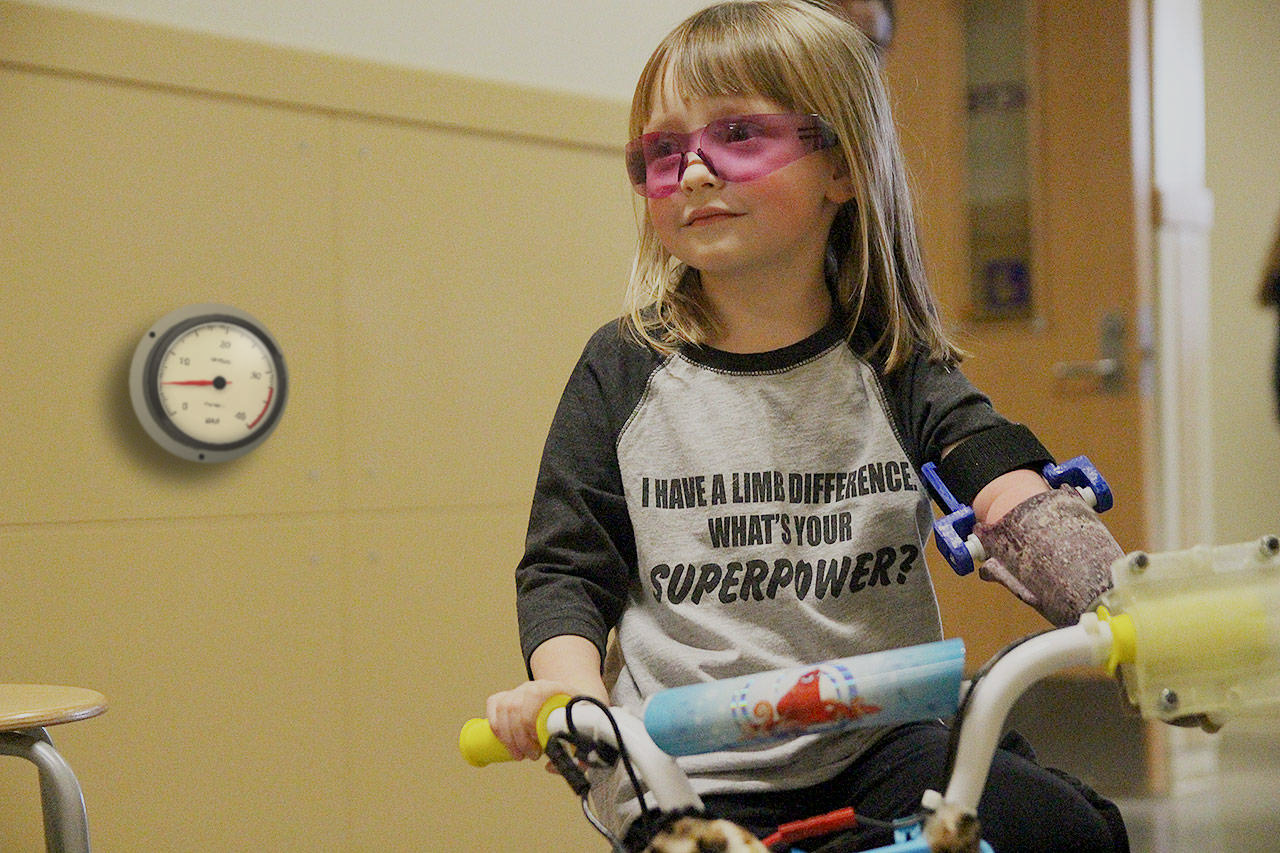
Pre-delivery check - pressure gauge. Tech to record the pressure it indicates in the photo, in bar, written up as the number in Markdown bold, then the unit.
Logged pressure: **5** bar
